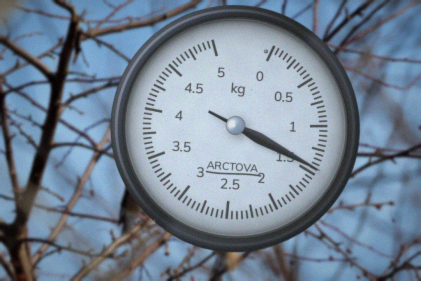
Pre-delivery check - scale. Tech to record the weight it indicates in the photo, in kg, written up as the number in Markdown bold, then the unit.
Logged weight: **1.45** kg
